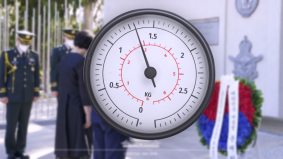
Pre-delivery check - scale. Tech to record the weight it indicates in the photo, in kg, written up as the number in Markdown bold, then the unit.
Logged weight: **1.3** kg
